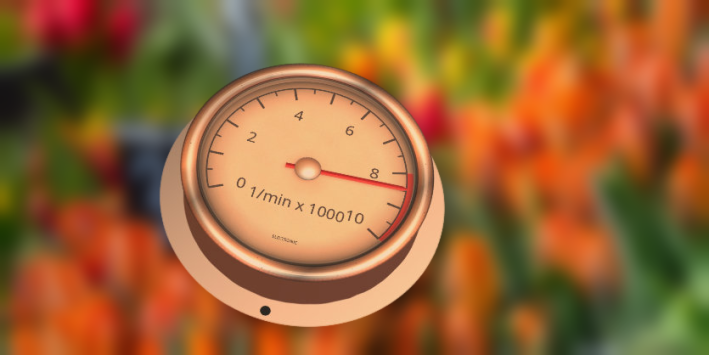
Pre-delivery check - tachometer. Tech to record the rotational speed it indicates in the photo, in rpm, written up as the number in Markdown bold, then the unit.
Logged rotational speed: **8500** rpm
